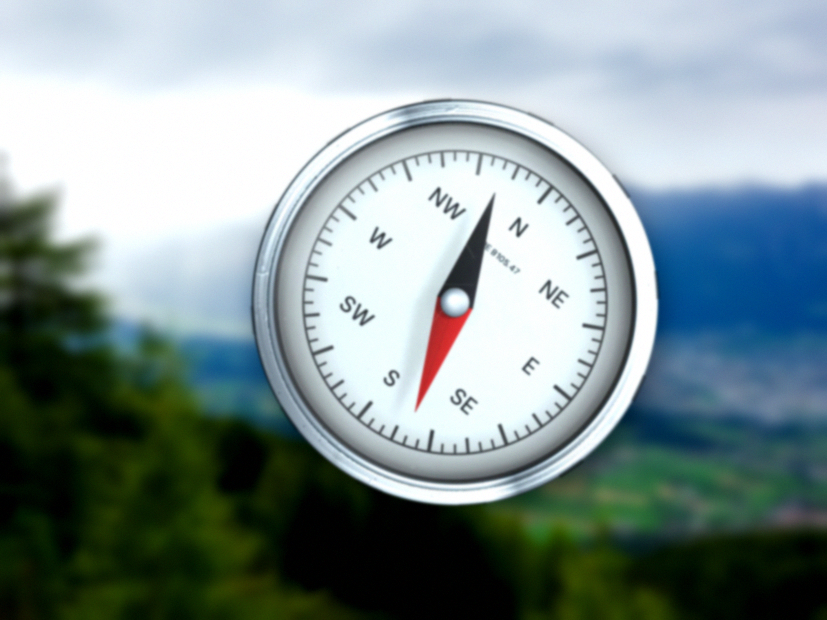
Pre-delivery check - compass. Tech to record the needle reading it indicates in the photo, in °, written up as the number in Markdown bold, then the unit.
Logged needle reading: **160** °
